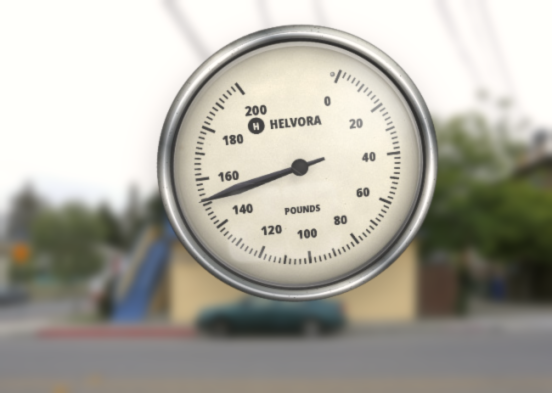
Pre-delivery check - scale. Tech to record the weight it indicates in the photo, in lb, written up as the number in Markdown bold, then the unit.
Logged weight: **152** lb
